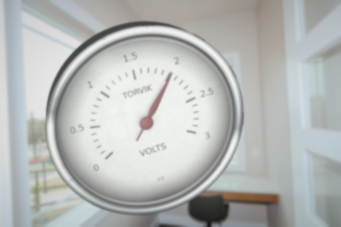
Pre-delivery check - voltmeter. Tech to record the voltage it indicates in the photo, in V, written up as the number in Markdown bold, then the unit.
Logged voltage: **2** V
